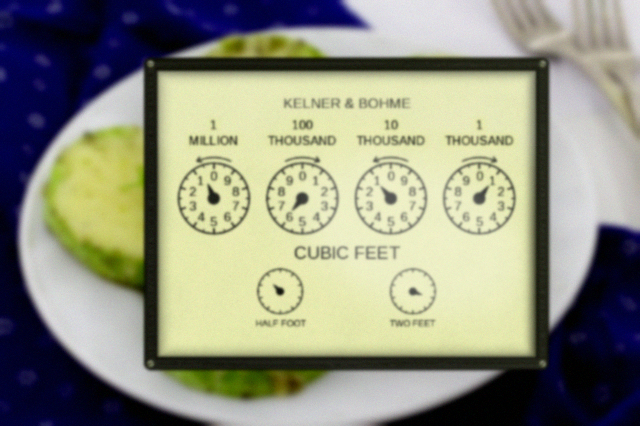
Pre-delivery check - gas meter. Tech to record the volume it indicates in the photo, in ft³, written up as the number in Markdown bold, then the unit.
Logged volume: **61100** ft³
